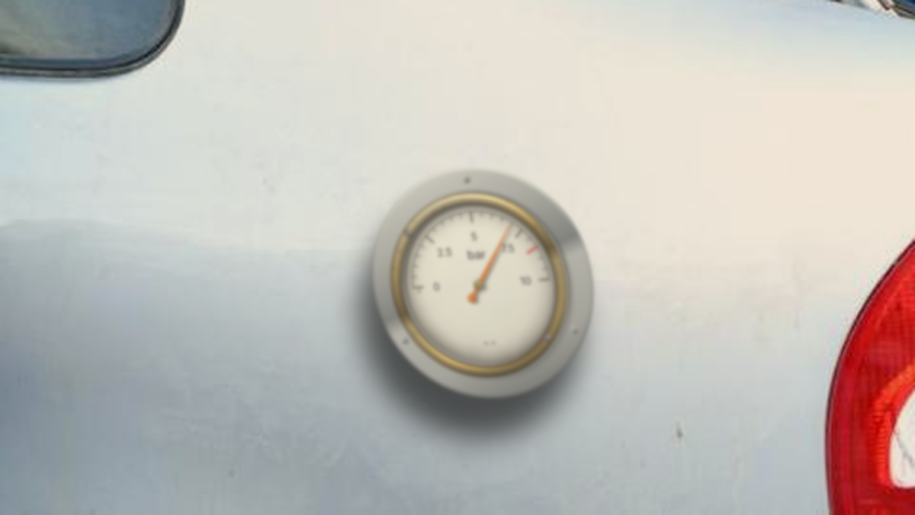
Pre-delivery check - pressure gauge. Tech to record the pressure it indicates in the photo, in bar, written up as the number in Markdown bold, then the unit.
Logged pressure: **7** bar
